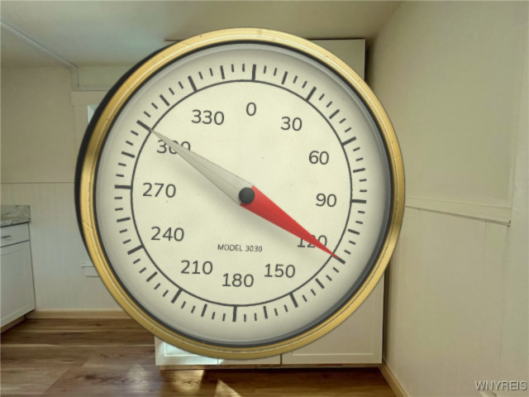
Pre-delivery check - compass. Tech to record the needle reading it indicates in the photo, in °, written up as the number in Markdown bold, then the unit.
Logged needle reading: **120** °
